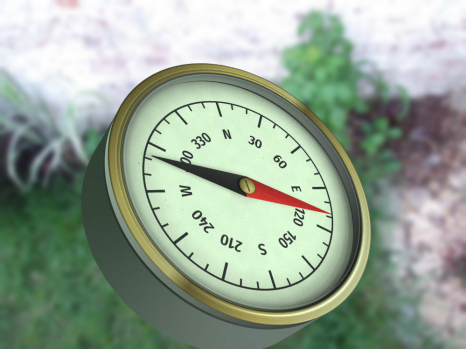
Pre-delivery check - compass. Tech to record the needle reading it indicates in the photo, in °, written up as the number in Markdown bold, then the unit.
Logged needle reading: **110** °
